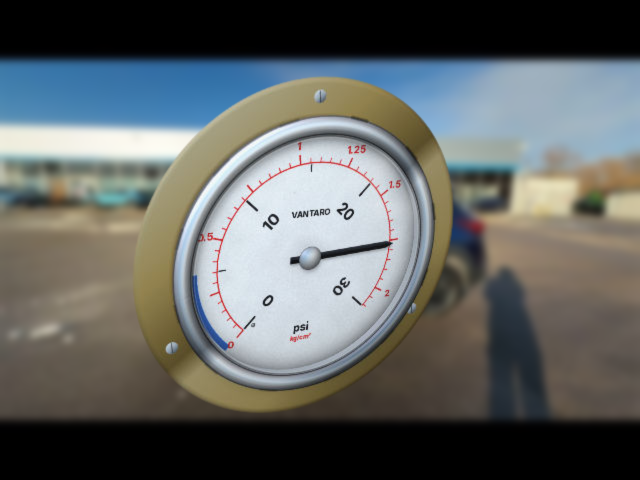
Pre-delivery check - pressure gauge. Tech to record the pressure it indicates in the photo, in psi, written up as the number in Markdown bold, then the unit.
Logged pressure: **25** psi
